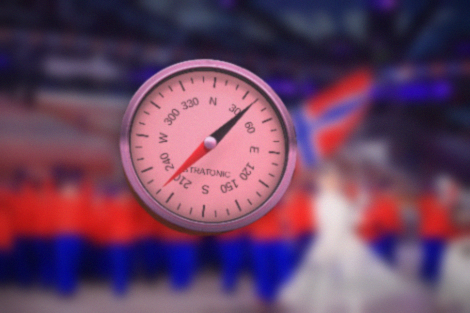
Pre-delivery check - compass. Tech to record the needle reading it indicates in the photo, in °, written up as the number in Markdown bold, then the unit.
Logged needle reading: **220** °
